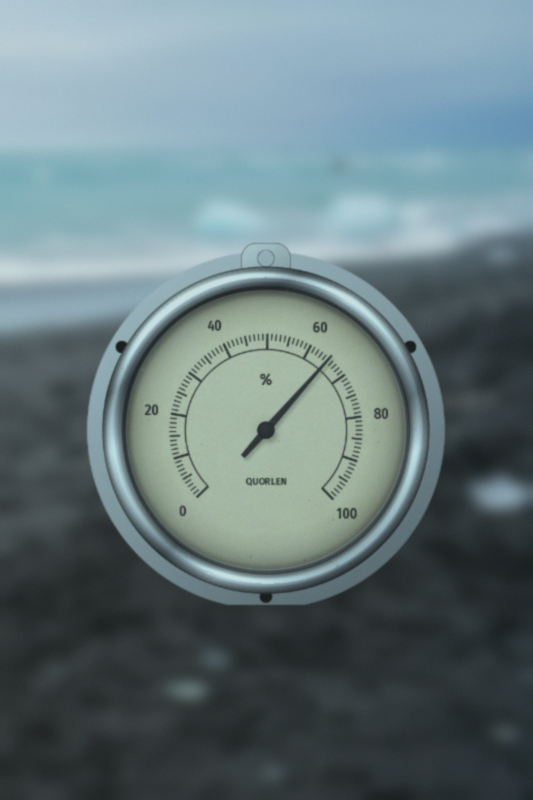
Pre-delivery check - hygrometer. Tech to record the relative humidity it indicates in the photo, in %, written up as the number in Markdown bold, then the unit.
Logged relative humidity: **65** %
